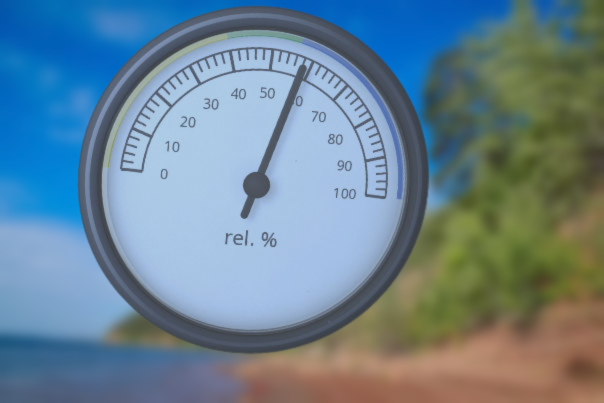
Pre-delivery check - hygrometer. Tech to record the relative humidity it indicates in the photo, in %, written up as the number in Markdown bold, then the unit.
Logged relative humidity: **58** %
